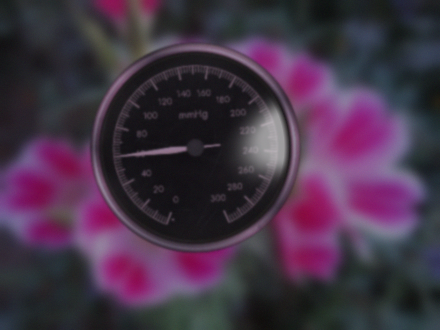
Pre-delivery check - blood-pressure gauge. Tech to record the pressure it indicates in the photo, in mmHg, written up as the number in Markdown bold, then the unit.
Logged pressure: **60** mmHg
